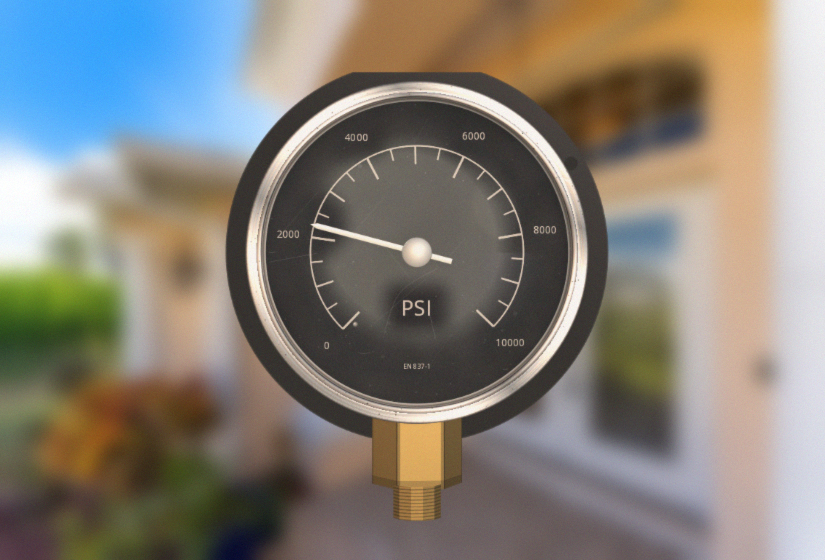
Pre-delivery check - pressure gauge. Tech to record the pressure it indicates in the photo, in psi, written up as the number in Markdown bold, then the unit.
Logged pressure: **2250** psi
